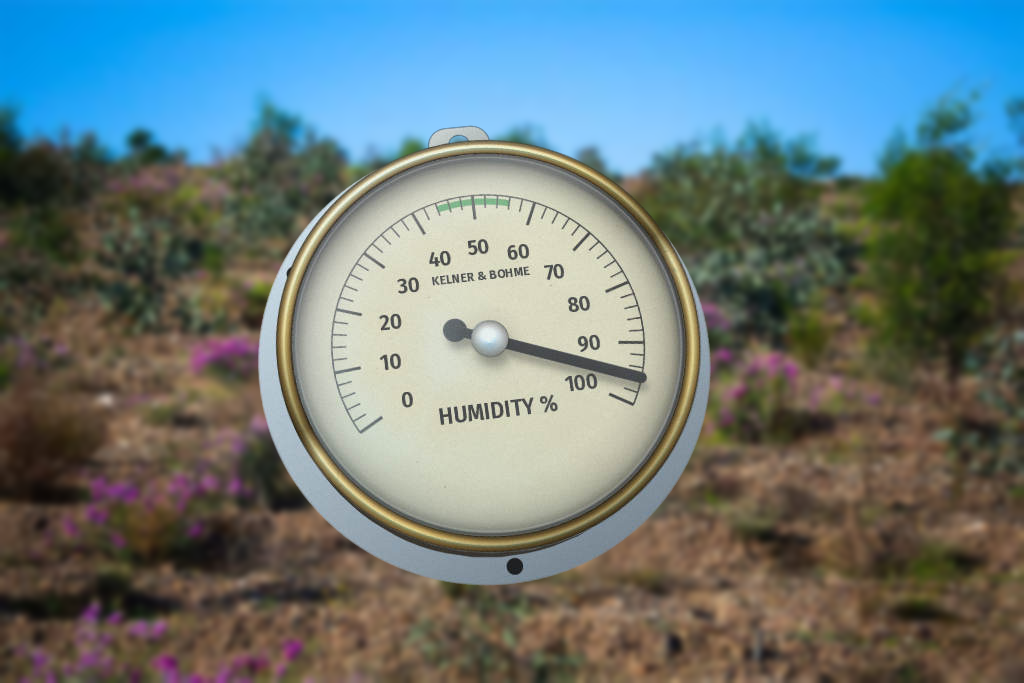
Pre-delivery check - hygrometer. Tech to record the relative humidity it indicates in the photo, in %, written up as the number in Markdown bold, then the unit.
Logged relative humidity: **96** %
